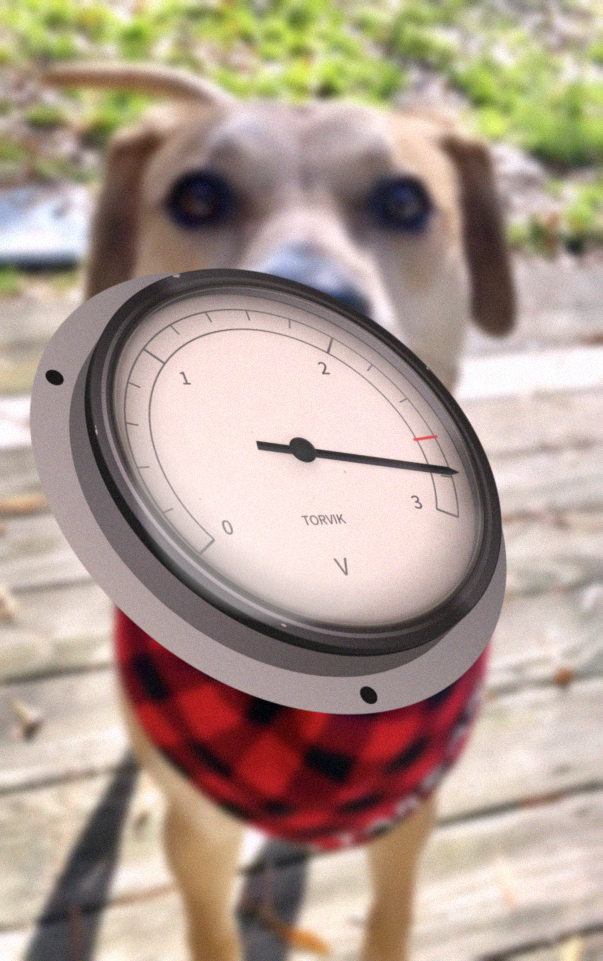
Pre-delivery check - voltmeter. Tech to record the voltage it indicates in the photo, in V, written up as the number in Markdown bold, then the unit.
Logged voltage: **2.8** V
